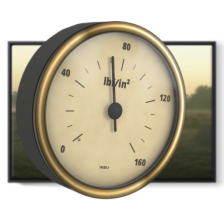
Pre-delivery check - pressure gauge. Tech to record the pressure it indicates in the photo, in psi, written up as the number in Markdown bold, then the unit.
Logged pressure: **70** psi
